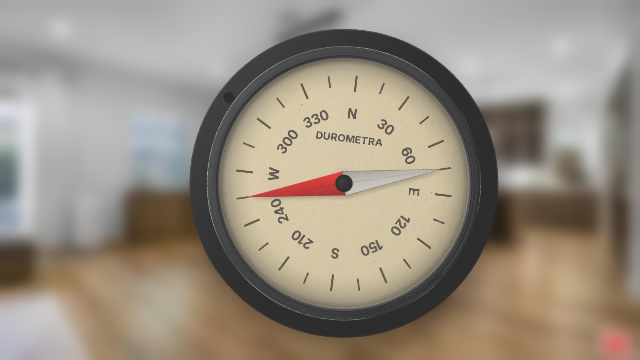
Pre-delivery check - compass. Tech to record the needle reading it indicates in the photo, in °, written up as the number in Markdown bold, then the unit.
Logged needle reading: **255** °
